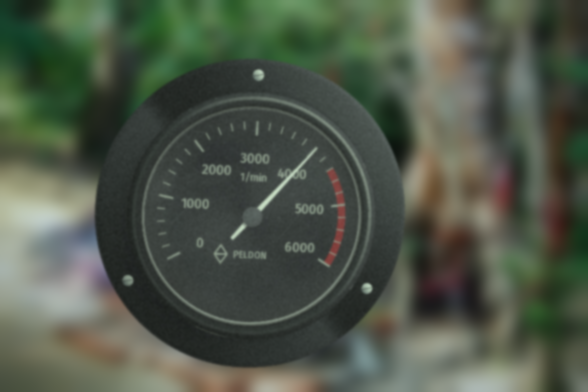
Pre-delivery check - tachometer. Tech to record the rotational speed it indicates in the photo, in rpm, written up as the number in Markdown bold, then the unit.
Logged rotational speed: **4000** rpm
